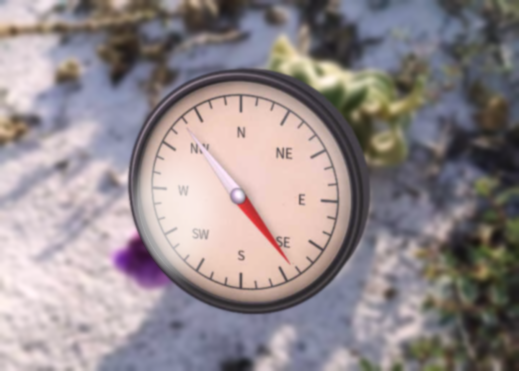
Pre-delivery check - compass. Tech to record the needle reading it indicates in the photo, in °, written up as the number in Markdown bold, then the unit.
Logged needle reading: **140** °
